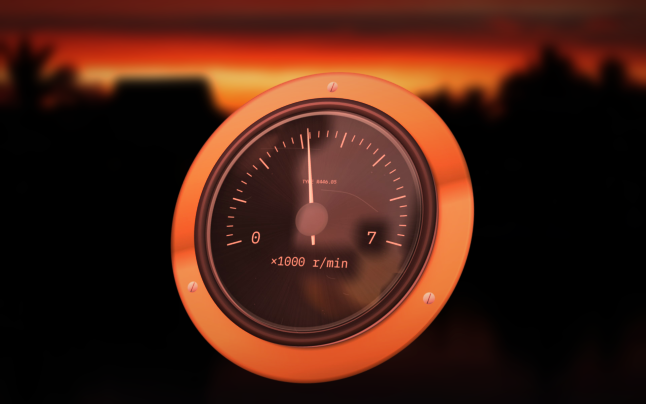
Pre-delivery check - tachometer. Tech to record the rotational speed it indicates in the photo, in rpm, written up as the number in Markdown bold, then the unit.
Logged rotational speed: **3200** rpm
